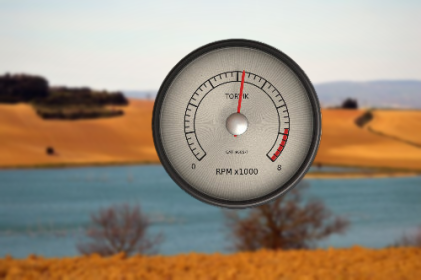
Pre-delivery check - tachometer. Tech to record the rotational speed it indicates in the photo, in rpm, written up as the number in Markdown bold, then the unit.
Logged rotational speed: **4200** rpm
